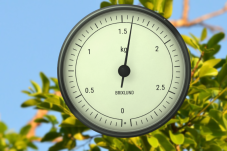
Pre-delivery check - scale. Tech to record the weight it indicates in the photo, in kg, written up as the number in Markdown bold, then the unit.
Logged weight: **1.6** kg
